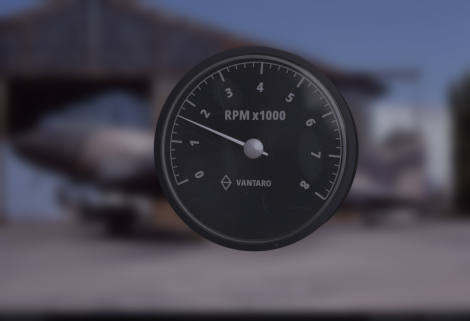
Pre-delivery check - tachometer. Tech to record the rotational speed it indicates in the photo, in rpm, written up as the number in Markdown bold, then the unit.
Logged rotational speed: **1600** rpm
